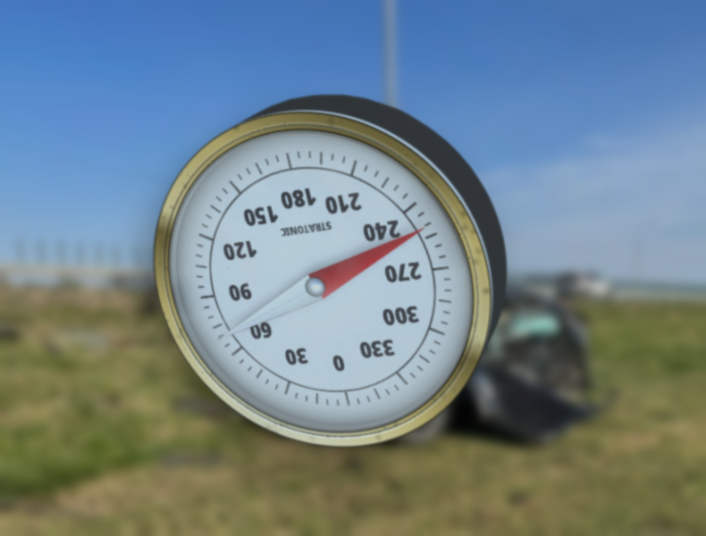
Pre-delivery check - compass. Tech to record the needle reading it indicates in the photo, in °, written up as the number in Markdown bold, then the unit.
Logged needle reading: **250** °
